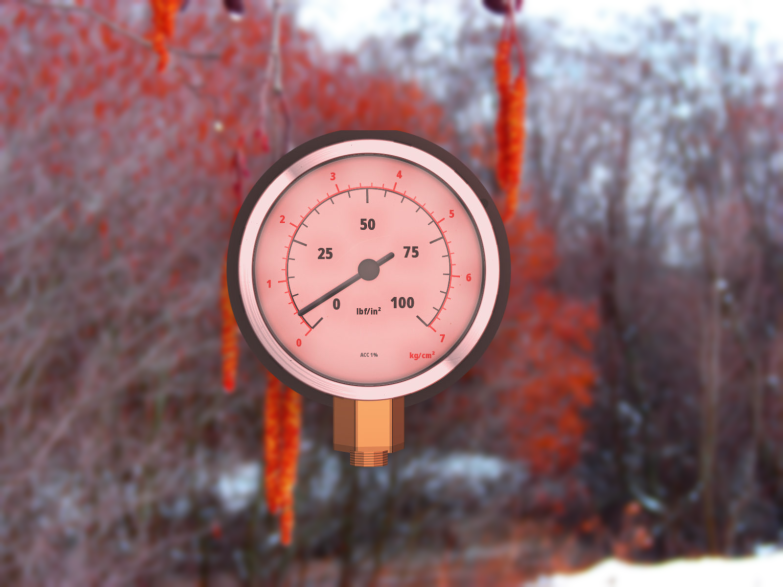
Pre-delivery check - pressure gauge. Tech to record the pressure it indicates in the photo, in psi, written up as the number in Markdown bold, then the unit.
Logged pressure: **5** psi
